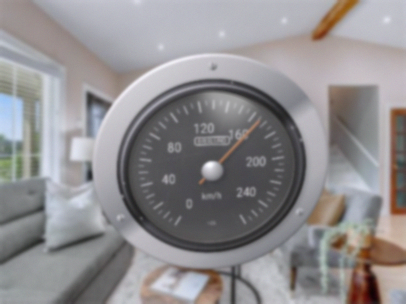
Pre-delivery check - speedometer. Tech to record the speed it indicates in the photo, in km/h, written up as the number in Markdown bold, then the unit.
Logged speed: **165** km/h
